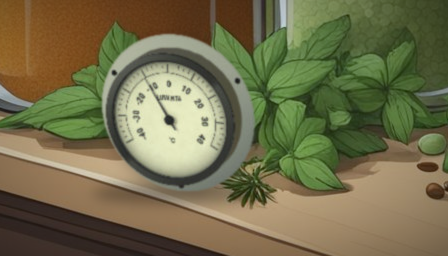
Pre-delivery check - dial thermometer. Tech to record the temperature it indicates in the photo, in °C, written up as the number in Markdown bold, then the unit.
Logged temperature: **-10** °C
